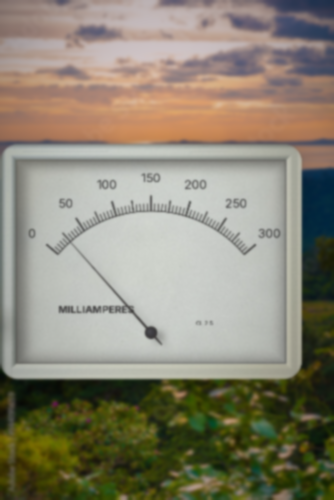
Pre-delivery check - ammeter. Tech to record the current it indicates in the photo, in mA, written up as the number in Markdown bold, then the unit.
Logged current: **25** mA
